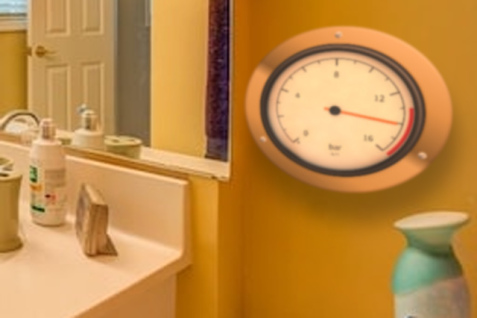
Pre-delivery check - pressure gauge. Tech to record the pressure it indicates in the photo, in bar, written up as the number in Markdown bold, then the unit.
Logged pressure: **14** bar
